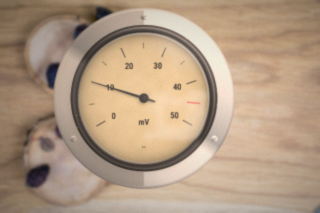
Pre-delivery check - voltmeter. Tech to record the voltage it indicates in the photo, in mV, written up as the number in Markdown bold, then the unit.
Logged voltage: **10** mV
